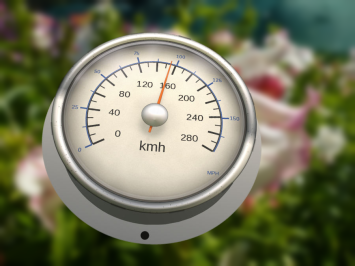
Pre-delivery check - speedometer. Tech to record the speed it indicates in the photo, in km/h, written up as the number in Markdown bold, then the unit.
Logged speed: **155** km/h
